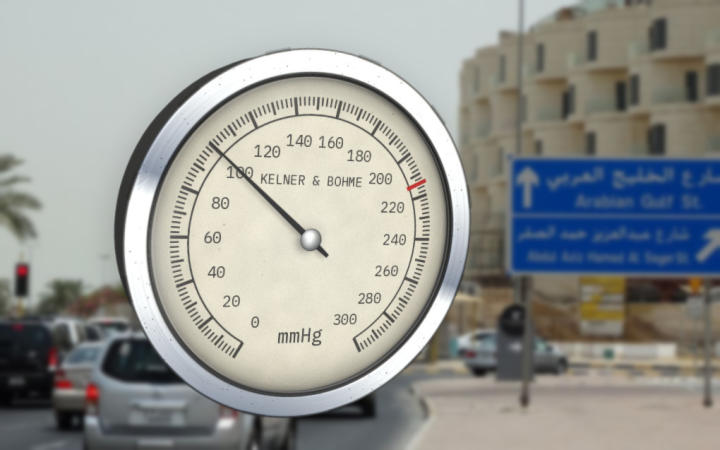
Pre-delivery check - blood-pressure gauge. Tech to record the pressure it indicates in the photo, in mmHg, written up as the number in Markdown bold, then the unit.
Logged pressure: **100** mmHg
